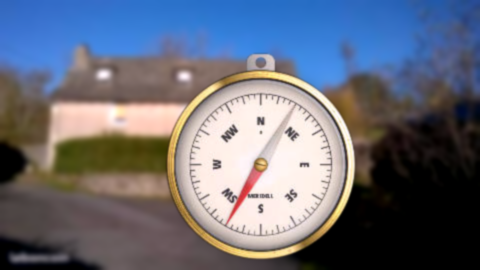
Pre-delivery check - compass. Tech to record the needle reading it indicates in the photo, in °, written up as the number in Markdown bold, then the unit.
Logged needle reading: **210** °
